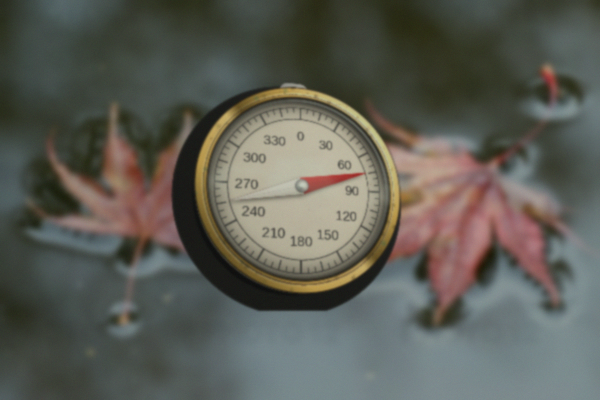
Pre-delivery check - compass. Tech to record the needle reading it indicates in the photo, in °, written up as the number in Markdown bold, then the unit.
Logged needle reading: **75** °
